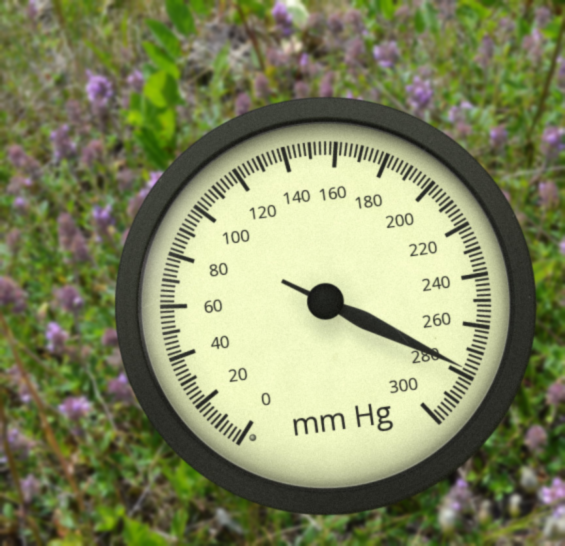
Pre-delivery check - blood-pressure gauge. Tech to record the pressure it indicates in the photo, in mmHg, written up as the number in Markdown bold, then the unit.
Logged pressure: **278** mmHg
